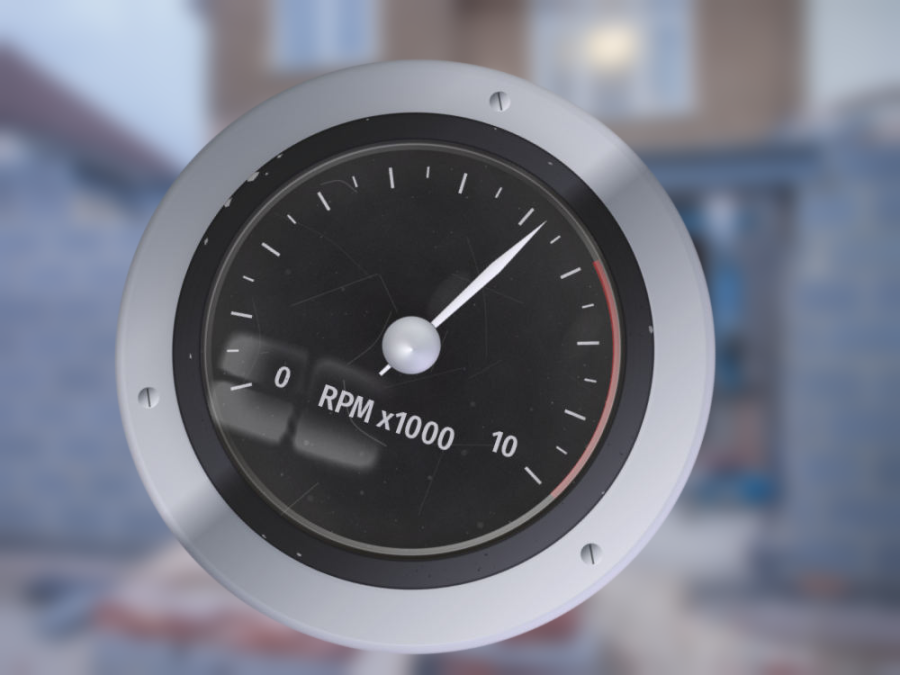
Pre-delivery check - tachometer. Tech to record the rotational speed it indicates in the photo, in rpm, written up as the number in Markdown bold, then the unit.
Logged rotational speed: **6250** rpm
